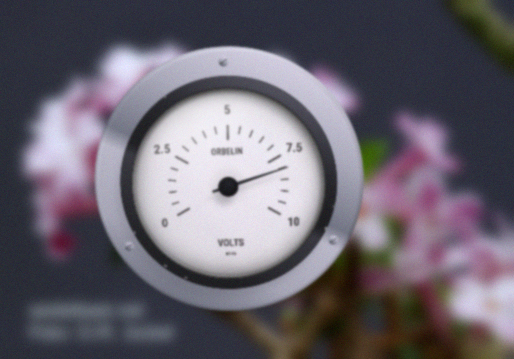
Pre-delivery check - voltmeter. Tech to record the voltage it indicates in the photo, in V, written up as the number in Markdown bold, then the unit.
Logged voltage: **8** V
